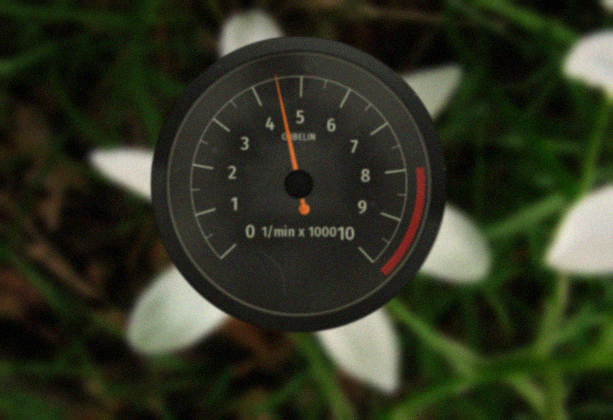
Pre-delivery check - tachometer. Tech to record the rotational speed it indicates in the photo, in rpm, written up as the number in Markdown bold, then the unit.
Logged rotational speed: **4500** rpm
